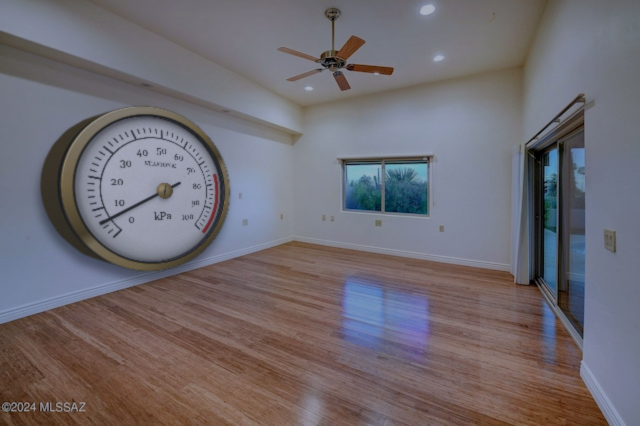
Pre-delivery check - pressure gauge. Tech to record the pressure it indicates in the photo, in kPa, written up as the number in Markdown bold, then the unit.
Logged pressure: **6** kPa
